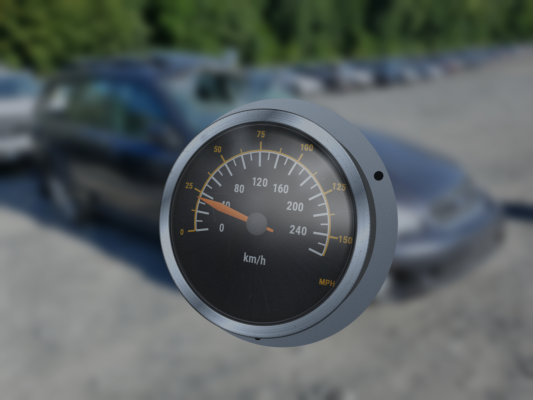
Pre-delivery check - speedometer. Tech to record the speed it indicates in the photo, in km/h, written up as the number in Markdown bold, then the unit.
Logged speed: **35** km/h
